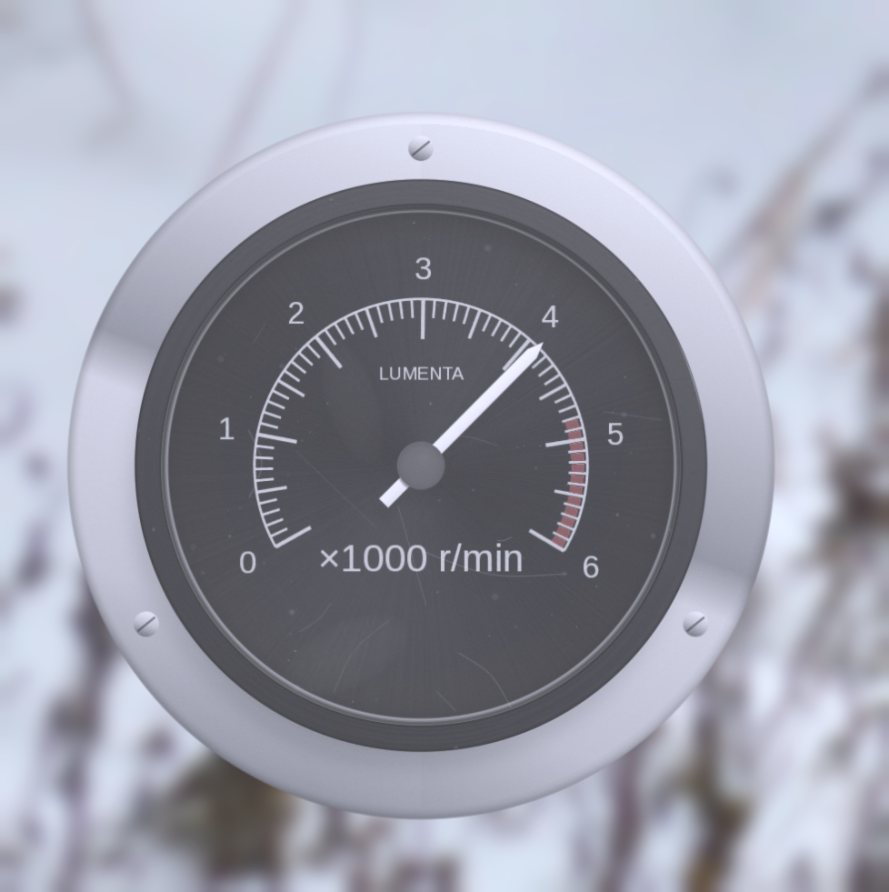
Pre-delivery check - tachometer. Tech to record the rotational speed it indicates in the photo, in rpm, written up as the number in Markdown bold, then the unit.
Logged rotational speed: **4100** rpm
